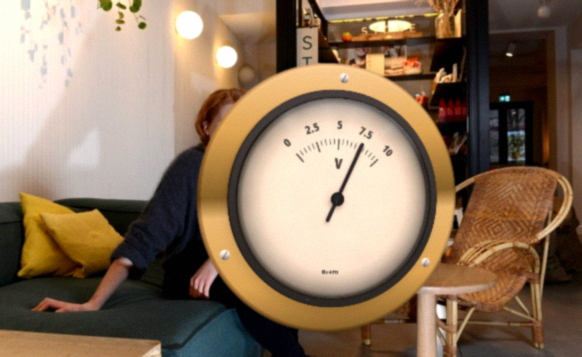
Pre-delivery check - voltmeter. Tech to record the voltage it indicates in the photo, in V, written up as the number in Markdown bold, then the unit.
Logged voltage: **7.5** V
